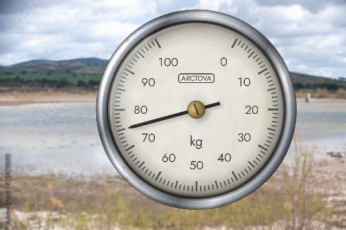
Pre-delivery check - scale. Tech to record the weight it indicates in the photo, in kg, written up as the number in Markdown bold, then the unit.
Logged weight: **75** kg
